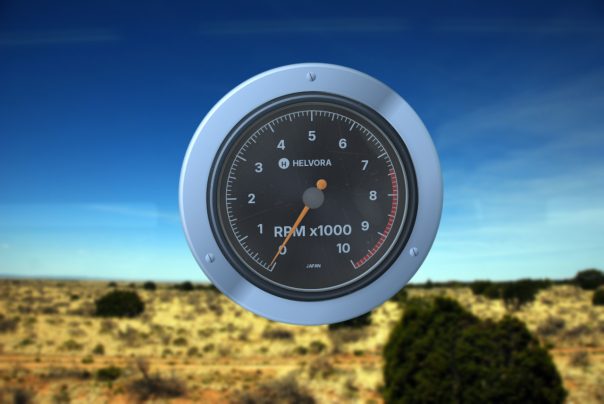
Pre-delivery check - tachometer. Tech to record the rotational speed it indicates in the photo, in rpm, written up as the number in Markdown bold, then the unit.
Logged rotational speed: **100** rpm
